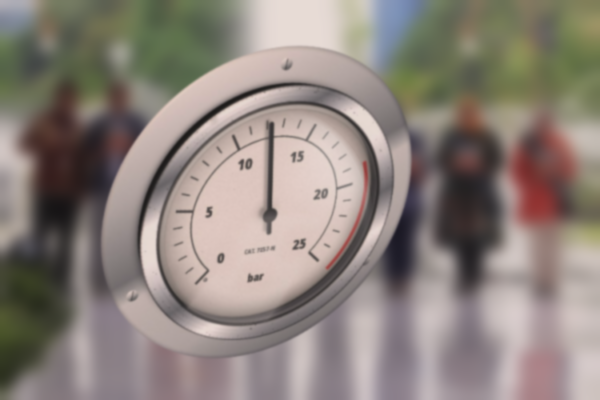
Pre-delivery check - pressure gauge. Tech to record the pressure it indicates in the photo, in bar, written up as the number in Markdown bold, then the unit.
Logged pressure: **12** bar
